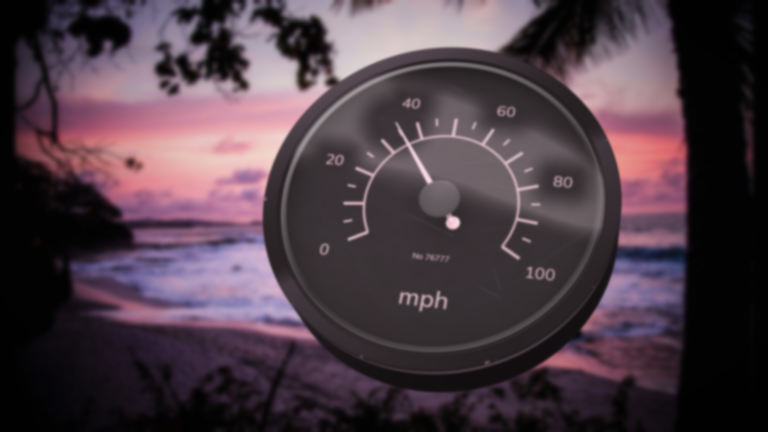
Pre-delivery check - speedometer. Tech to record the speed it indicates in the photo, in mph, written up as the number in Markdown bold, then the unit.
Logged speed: **35** mph
